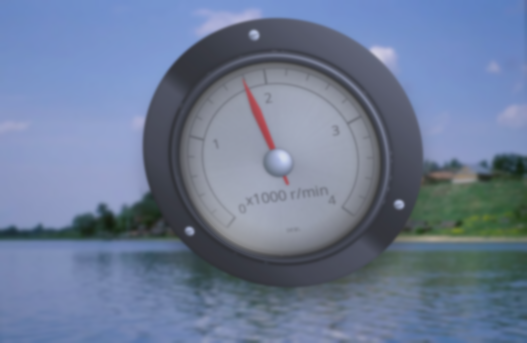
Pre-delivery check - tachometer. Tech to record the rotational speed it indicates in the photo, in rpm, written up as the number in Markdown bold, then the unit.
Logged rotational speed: **1800** rpm
